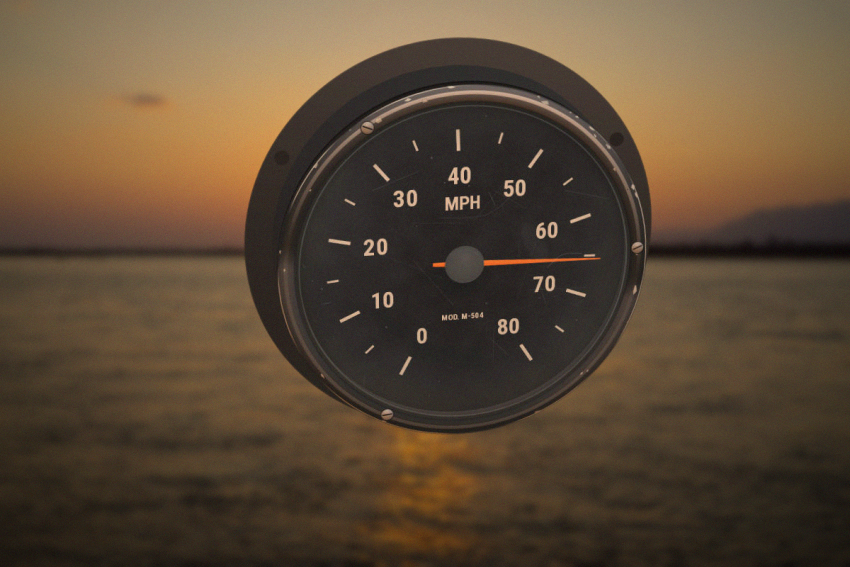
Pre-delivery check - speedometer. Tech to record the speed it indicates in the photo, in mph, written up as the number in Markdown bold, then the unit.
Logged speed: **65** mph
